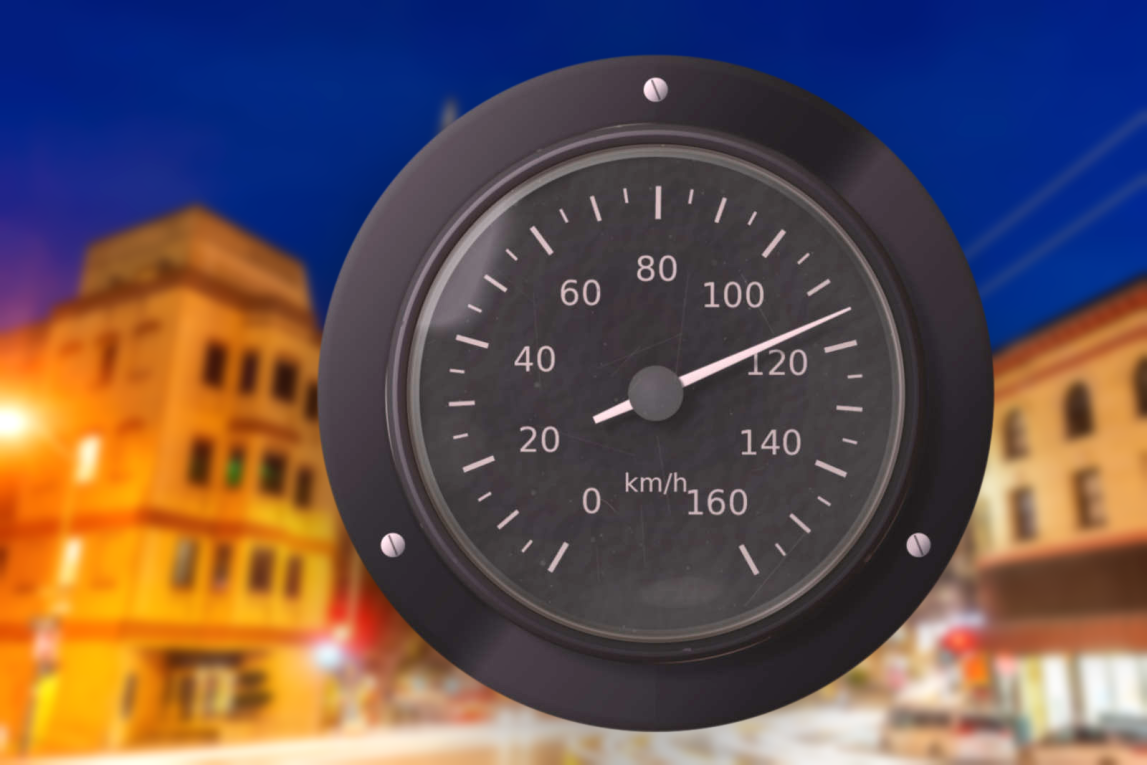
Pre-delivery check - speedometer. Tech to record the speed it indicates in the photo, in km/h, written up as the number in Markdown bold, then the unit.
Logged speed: **115** km/h
